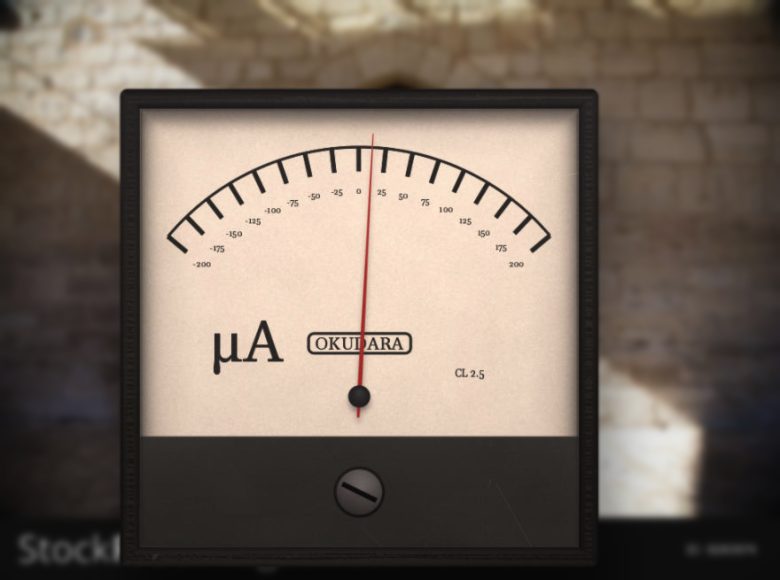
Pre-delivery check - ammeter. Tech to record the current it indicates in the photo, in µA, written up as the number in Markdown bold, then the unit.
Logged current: **12.5** µA
